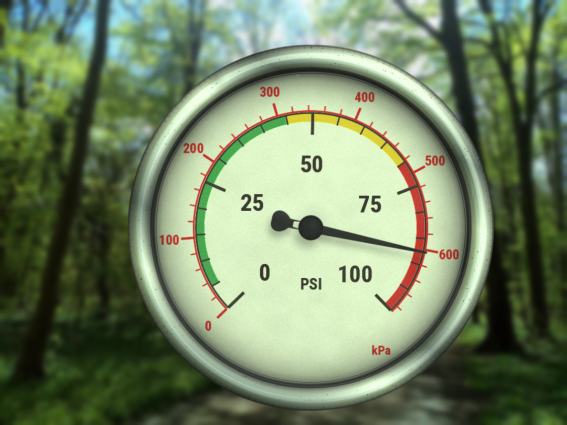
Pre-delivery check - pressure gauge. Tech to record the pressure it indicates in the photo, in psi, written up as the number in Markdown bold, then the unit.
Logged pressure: **87.5** psi
